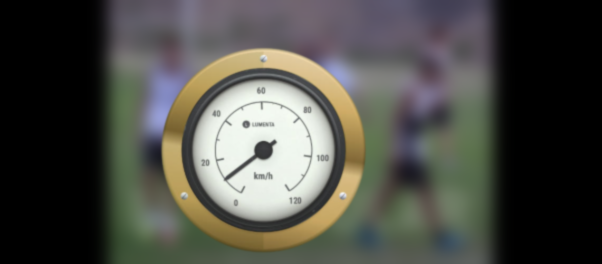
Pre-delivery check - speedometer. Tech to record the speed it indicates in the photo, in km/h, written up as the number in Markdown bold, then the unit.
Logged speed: **10** km/h
